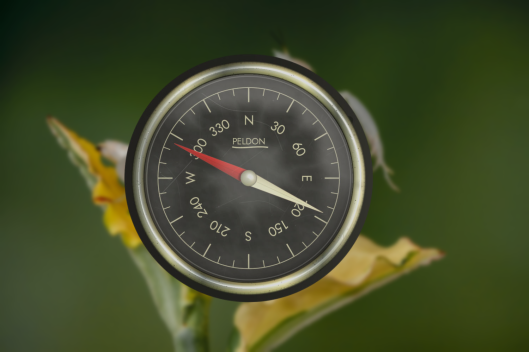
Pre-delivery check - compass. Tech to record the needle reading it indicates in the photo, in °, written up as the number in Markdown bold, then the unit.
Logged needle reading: **295** °
